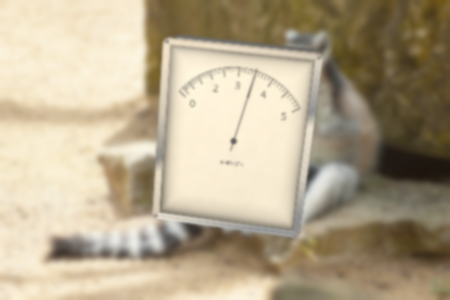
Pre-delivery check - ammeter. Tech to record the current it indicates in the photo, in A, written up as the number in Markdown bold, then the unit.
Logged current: **3.5** A
